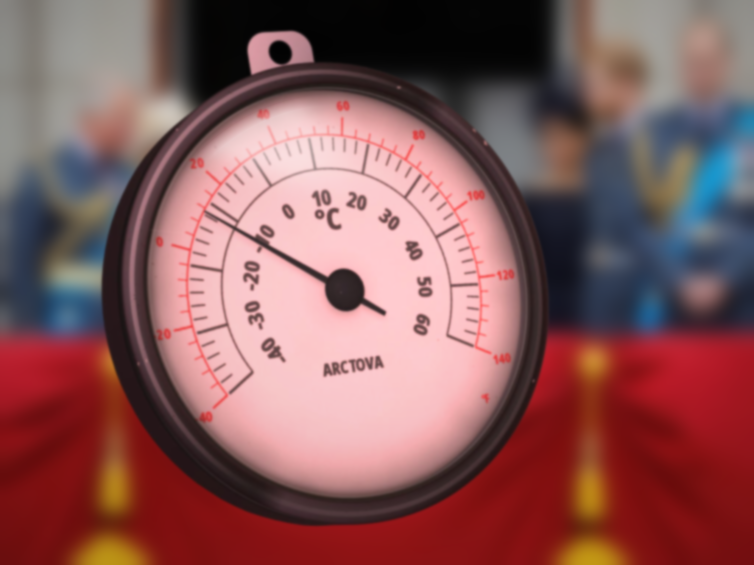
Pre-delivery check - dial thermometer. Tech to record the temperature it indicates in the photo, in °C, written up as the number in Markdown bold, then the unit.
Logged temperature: **-12** °C
